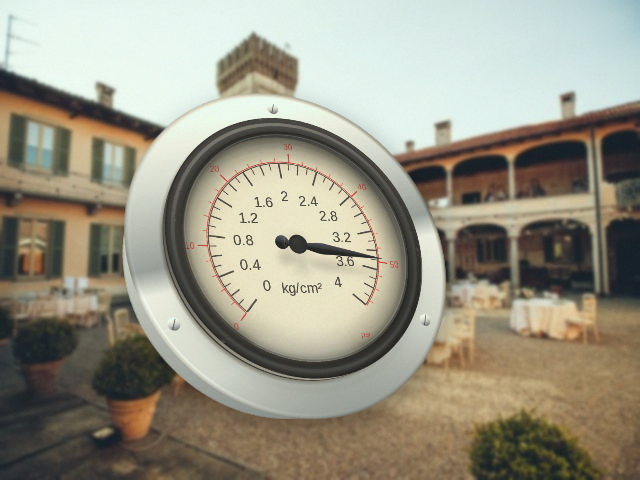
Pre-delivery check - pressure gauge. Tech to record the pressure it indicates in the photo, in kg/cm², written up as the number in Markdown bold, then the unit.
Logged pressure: **3.5** kg/cm²
